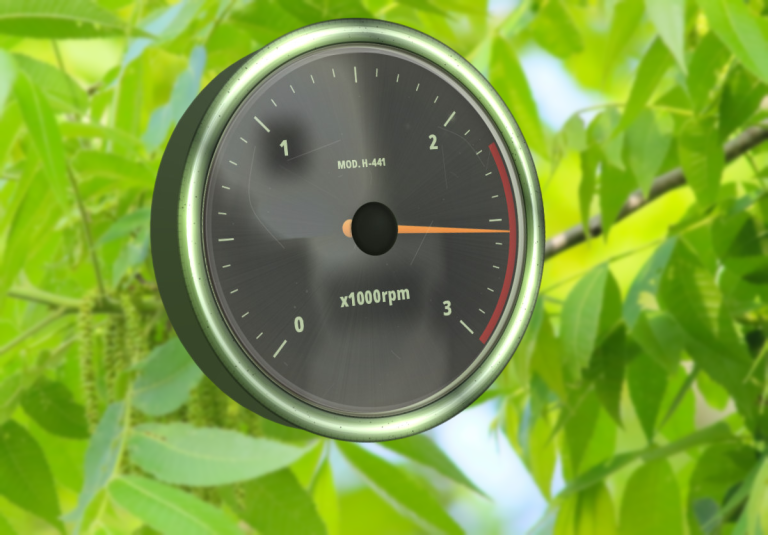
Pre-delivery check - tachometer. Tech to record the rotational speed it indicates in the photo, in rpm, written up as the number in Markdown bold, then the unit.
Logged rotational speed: **2550** rpm
